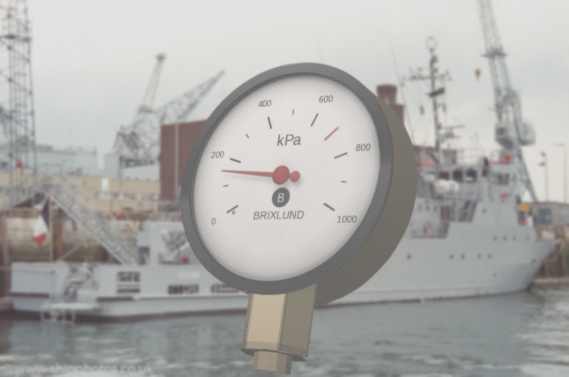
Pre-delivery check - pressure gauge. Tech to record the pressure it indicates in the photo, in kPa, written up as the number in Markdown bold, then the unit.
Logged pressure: **150** kPa
